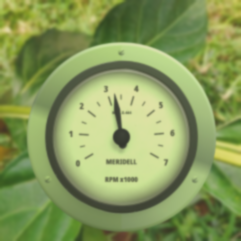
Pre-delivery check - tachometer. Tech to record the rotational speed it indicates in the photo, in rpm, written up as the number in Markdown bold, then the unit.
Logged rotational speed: **3250** rpm
